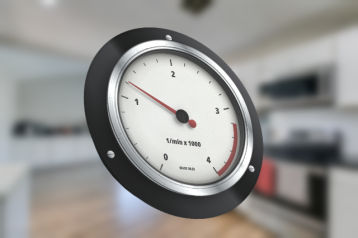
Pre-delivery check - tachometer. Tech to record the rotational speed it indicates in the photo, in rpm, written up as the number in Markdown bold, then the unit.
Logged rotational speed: **1200** rpm
